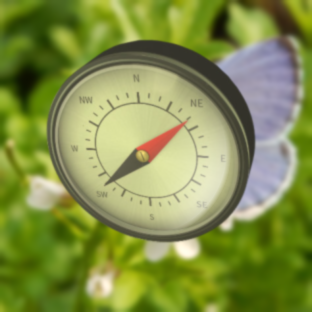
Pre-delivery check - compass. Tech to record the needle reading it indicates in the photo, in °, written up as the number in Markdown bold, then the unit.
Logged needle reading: **50** °
